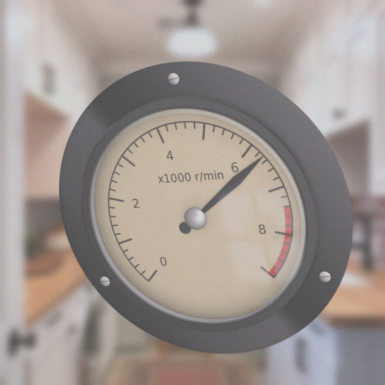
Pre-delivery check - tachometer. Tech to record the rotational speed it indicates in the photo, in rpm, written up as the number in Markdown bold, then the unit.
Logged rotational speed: **6300** rpm
